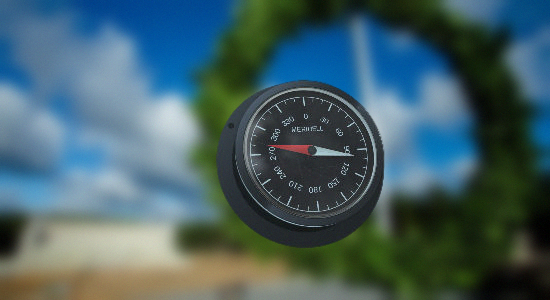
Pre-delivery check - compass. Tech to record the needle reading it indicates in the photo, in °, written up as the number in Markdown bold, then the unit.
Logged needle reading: **280** °
